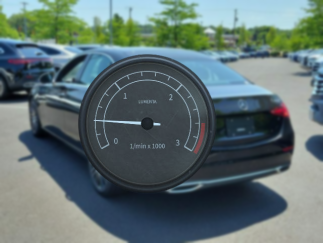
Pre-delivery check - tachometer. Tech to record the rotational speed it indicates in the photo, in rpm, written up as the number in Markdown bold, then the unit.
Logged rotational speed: **400** rpm
